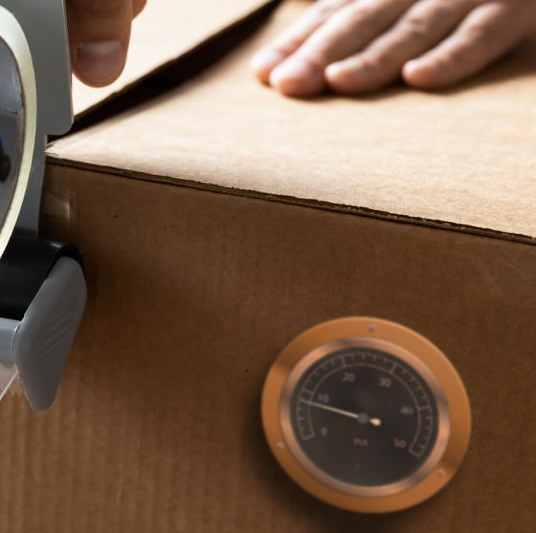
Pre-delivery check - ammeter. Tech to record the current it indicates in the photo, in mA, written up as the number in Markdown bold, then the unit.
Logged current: **8** mA
